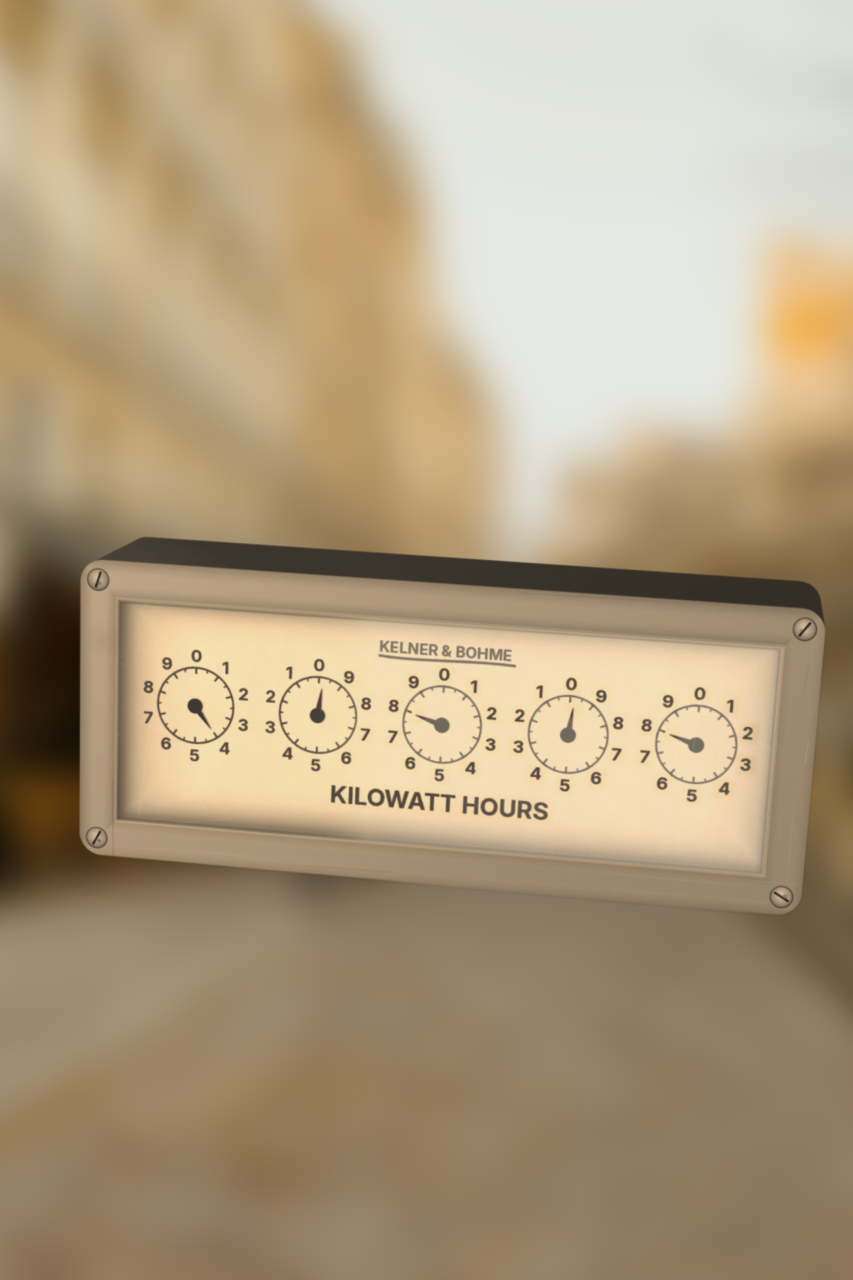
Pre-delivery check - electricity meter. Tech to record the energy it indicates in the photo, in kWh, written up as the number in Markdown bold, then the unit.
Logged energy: **39798** kWh
